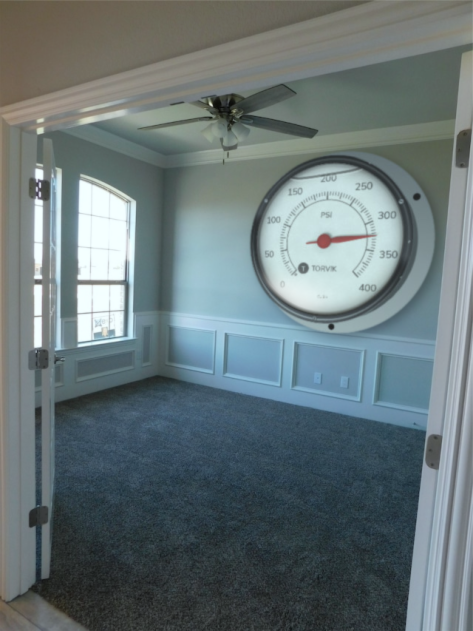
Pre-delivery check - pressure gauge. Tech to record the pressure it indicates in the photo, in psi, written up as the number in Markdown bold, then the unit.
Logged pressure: **325** psi
